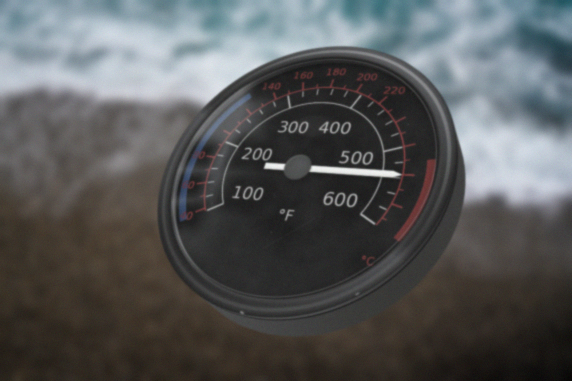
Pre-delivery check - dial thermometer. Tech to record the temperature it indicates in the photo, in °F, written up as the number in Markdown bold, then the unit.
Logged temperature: **540** °F
